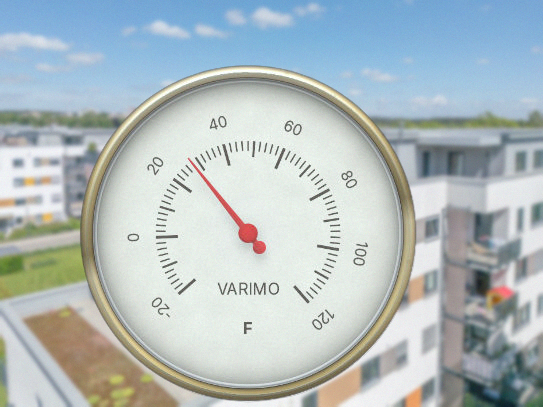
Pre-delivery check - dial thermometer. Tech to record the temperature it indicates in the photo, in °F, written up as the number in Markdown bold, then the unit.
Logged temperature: **28** °F
